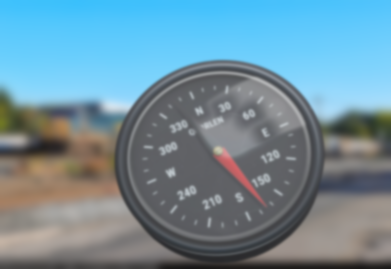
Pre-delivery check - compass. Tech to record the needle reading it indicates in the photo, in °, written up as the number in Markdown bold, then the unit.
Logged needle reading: **165** °
